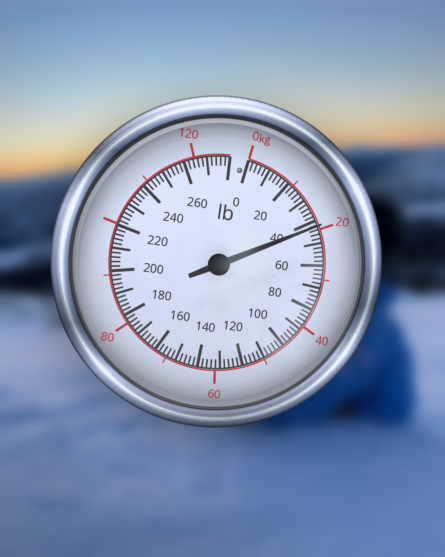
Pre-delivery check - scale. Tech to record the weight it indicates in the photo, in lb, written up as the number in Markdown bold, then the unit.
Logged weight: **42** lb
